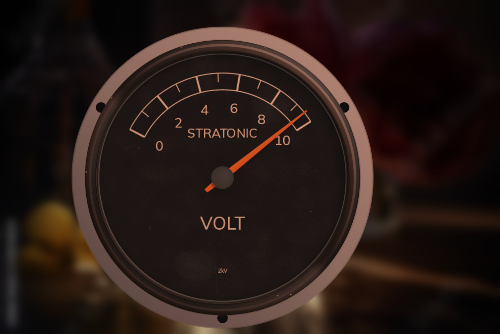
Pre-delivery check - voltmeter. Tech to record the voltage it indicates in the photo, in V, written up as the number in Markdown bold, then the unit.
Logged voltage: **9.5** V
